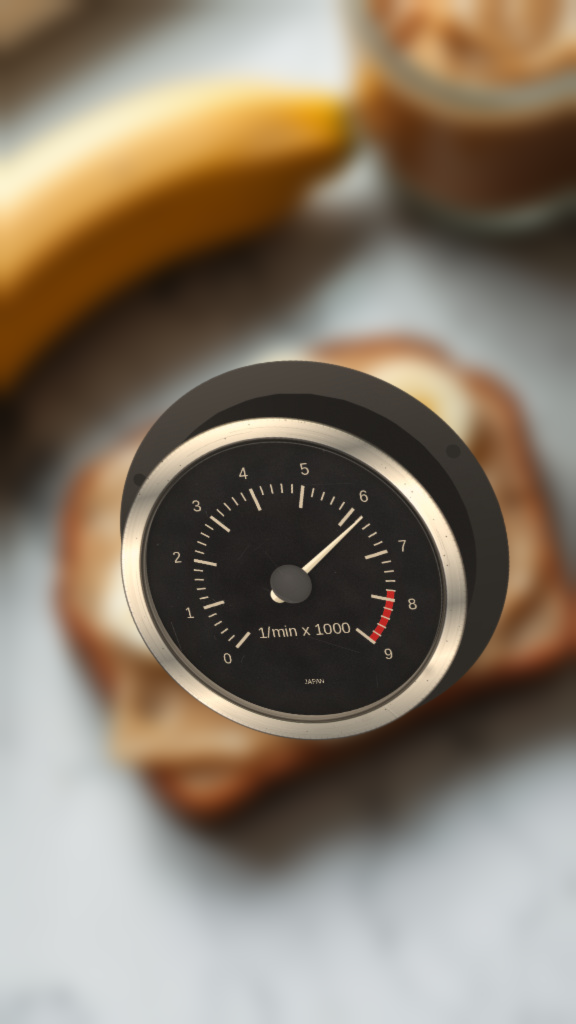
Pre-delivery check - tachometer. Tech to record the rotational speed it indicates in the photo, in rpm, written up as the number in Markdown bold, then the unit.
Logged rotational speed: **6200** rpm
